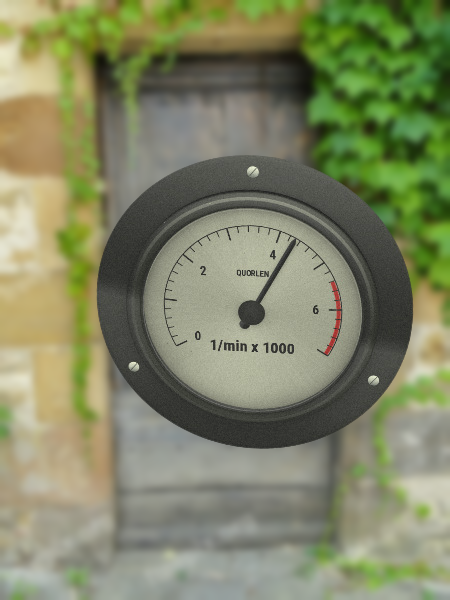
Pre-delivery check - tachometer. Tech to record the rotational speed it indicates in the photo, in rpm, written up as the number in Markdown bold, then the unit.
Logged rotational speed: **4300** rpm
